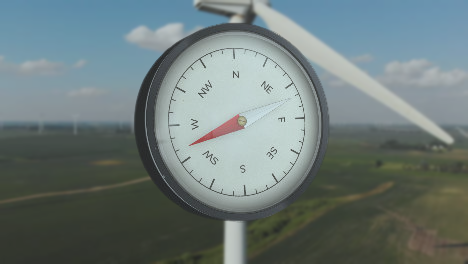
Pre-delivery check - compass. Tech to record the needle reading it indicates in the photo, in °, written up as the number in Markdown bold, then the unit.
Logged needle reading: **250** °
